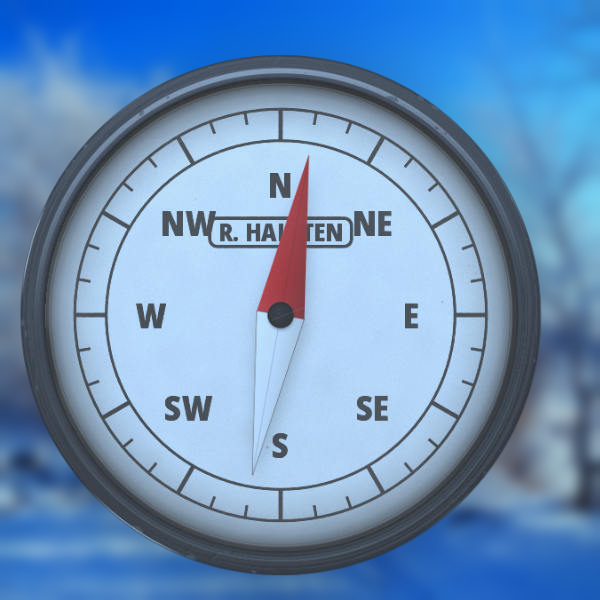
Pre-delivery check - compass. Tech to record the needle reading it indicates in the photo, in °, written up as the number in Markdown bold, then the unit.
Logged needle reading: **10** °
